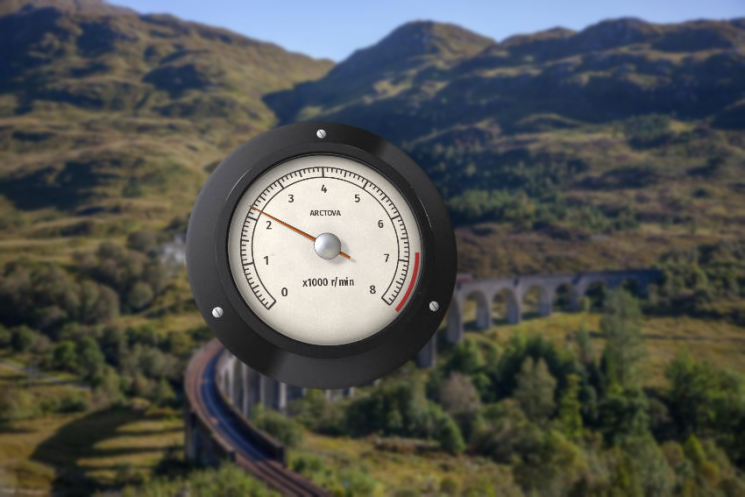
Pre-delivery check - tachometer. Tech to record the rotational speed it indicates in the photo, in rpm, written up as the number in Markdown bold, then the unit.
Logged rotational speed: **2200** rpm
